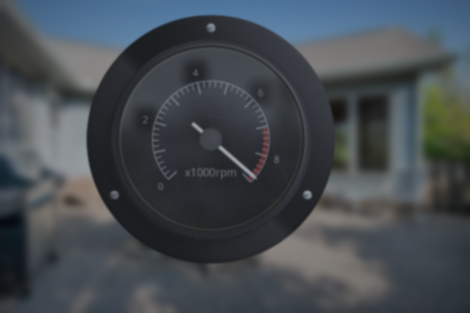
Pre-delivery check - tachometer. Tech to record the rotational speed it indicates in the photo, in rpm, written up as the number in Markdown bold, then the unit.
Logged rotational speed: **8800** rpm
